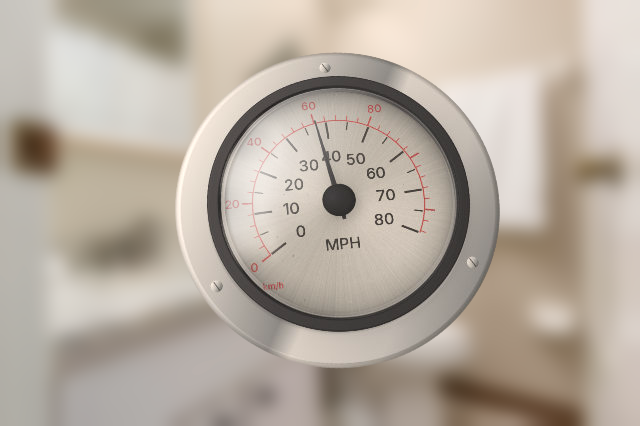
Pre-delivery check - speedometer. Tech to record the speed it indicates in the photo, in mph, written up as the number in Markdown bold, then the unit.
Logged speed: **37.5** mph
